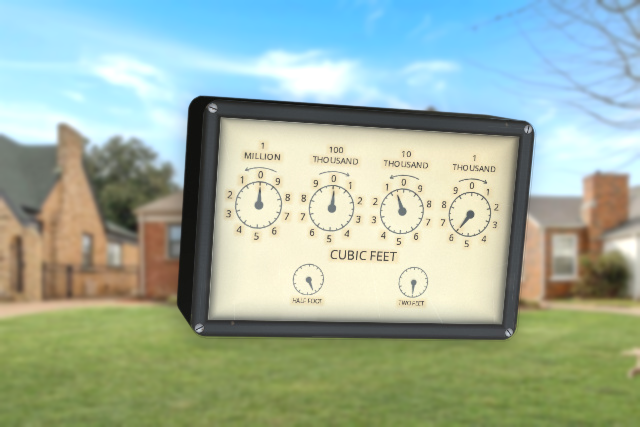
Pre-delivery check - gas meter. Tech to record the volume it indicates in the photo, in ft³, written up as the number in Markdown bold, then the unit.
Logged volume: **600** ft³
